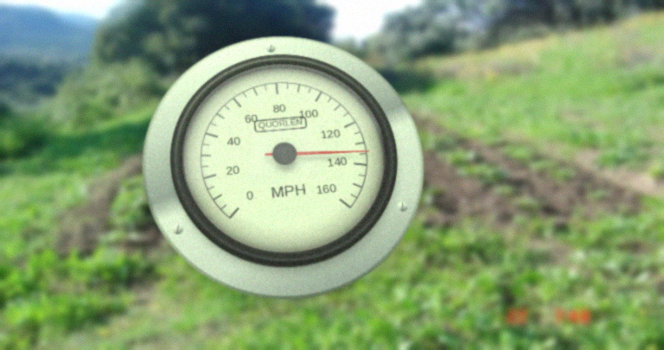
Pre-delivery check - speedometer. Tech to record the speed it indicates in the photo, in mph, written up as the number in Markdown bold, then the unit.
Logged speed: **135** mph
